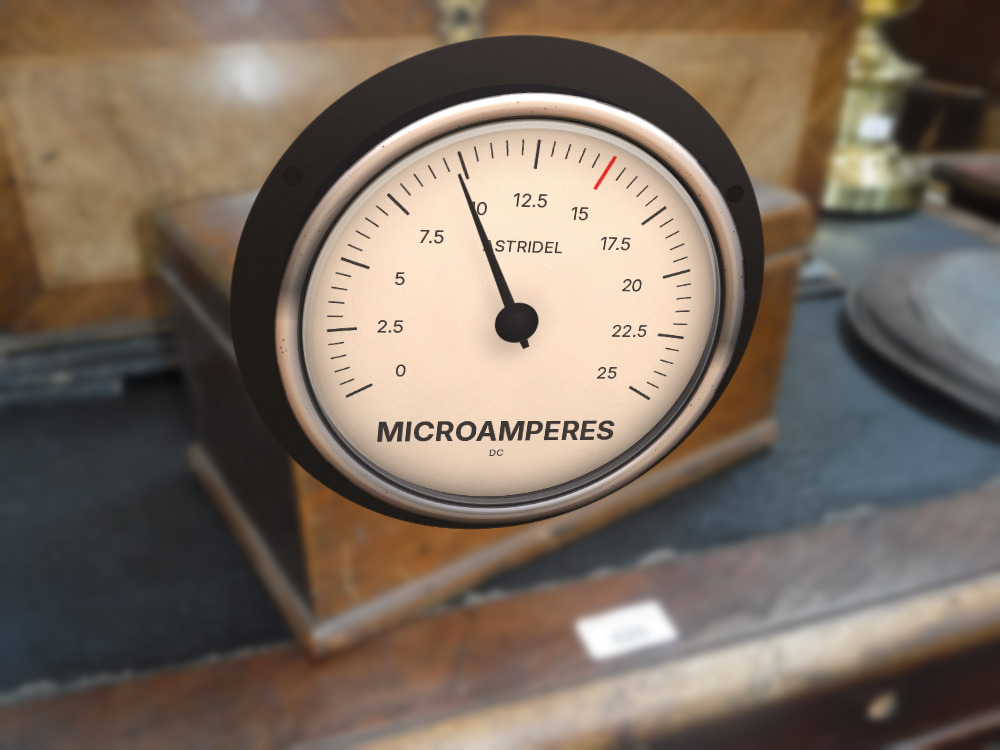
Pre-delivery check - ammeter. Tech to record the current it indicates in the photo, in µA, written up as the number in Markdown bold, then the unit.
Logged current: **9.75** µA
